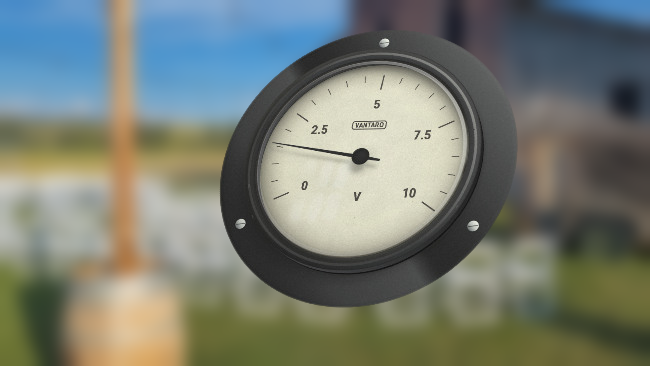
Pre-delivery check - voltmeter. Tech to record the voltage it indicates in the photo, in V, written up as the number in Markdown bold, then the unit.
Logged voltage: **1.5** V
